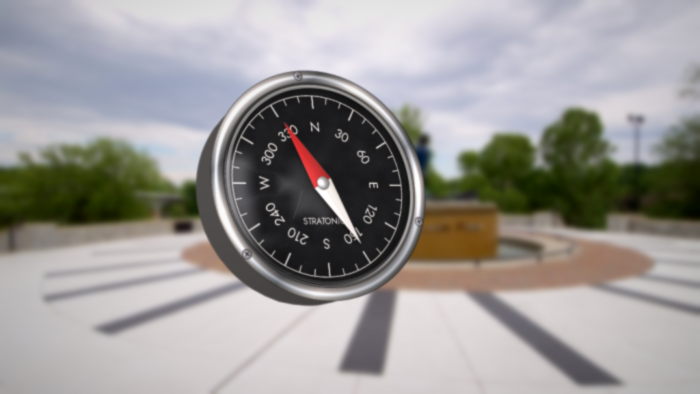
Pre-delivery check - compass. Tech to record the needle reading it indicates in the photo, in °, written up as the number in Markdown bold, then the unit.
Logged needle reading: **330** °
